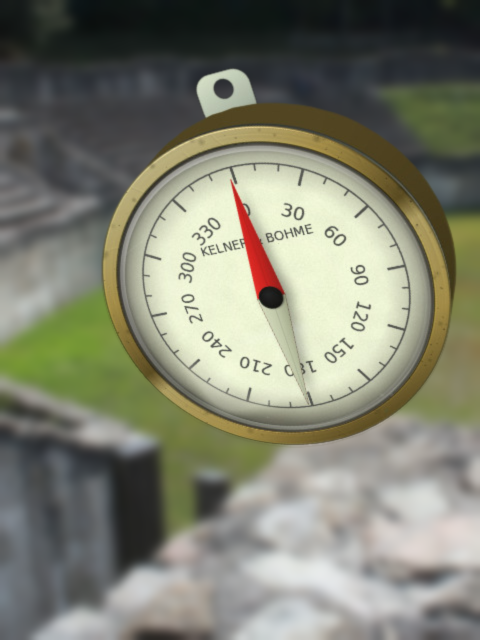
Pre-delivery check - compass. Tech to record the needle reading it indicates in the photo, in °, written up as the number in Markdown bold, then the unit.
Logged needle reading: **0** °
